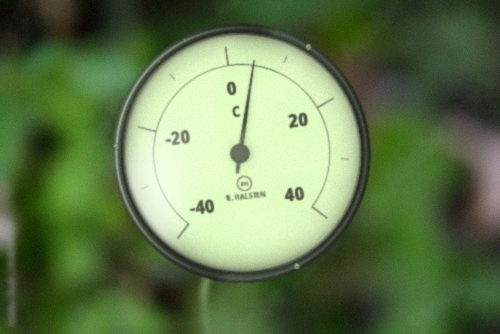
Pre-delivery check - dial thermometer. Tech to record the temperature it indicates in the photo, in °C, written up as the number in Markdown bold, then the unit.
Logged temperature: **5** °C
